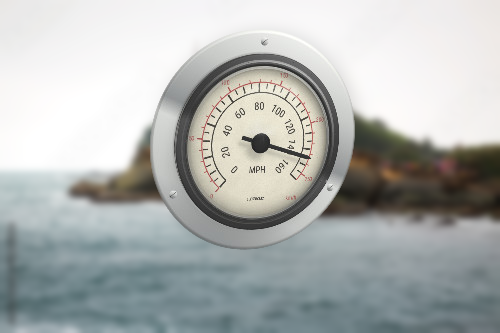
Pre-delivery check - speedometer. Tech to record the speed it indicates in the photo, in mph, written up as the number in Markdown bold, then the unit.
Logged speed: **145** mph
